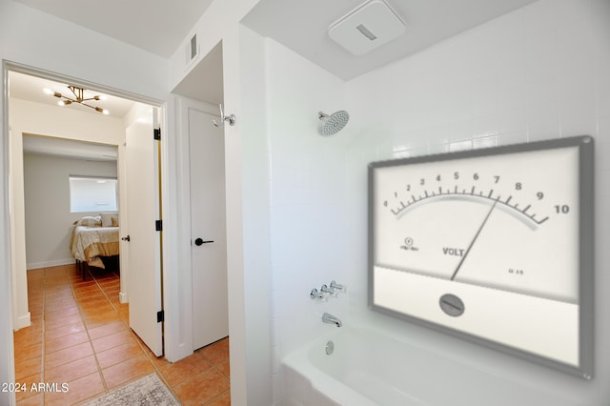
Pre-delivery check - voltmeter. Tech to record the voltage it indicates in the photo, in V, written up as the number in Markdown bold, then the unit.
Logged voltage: **7.5** V
